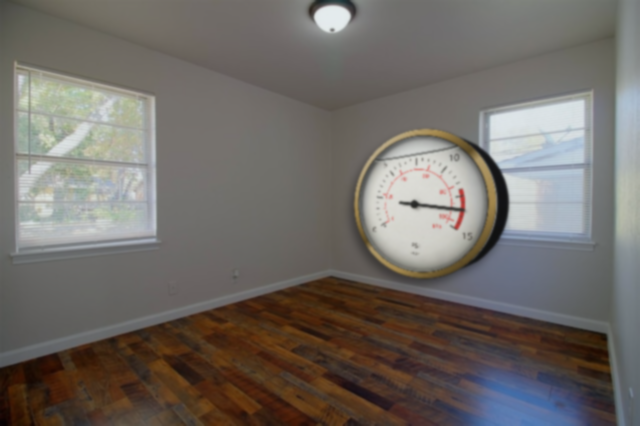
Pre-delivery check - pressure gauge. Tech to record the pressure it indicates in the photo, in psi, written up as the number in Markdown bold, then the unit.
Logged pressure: **13.5** psi
